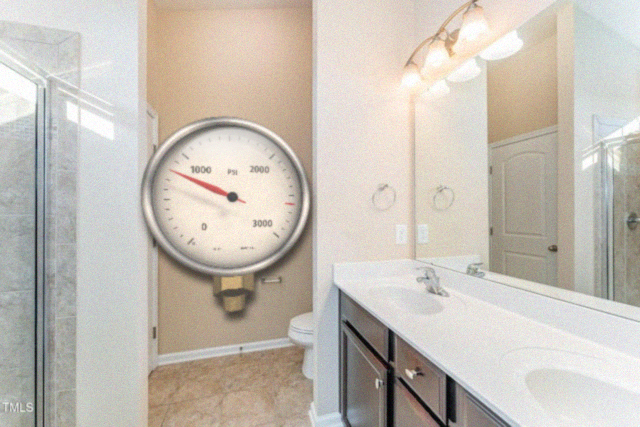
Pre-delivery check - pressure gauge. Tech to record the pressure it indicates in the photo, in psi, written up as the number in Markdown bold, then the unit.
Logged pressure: **800** psi
